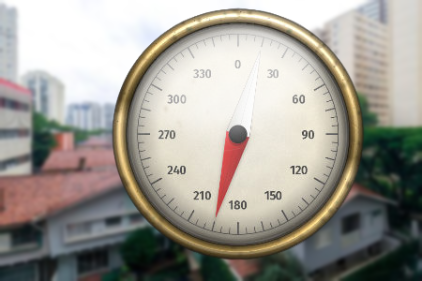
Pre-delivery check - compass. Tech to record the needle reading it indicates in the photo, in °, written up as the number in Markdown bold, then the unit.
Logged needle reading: **195** °
